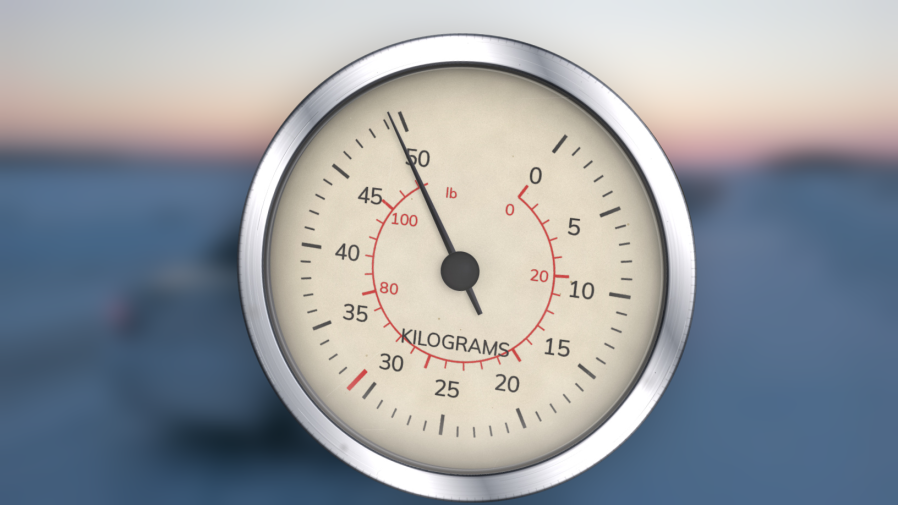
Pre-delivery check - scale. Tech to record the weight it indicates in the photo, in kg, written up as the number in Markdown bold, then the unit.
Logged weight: **49.5** kg
